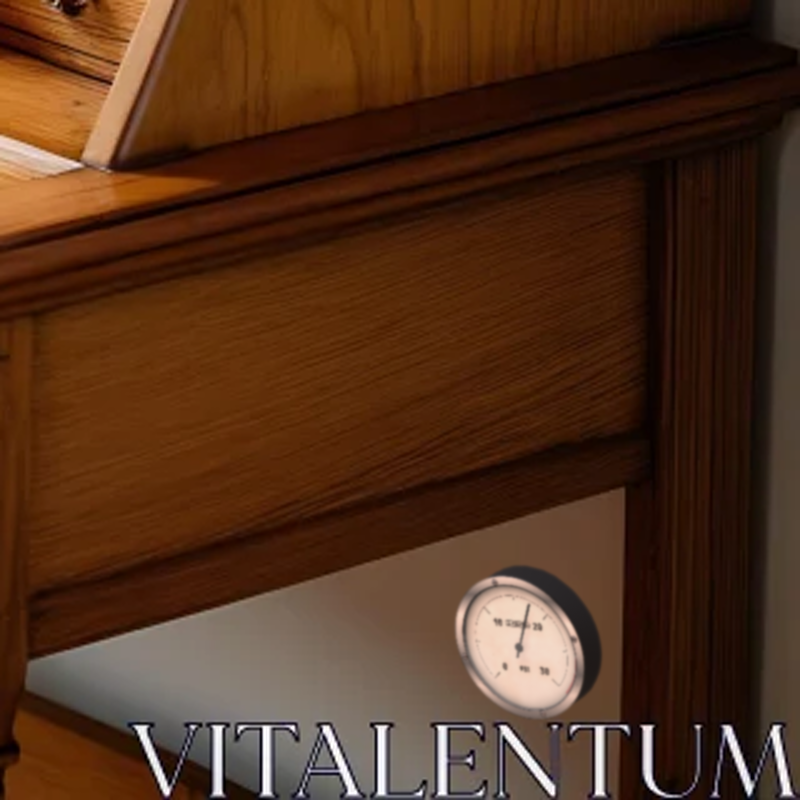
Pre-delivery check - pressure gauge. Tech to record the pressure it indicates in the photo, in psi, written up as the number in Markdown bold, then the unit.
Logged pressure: **17.5** psi
